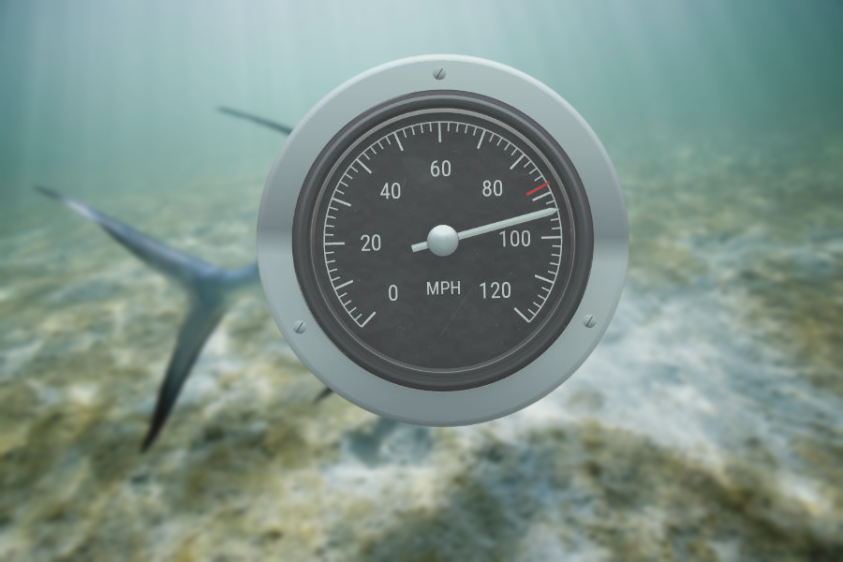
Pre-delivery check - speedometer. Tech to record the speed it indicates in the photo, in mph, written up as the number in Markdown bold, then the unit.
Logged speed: **94** mph
